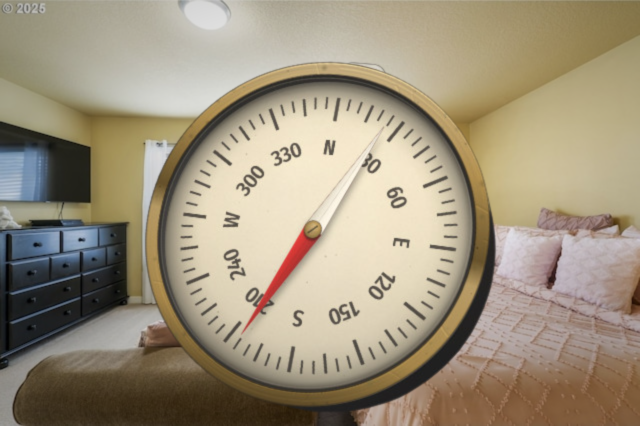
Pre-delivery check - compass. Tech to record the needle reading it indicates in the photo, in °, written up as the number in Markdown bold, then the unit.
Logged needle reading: **205** °
